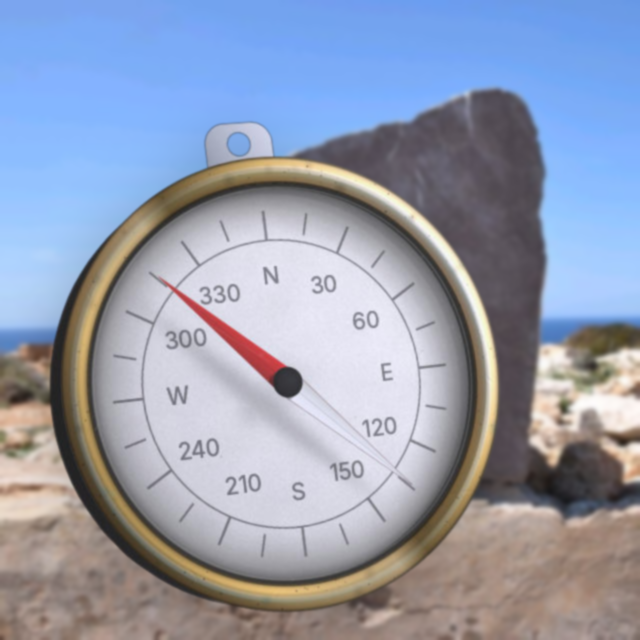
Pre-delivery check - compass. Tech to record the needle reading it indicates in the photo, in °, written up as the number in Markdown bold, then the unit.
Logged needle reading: **315** °
